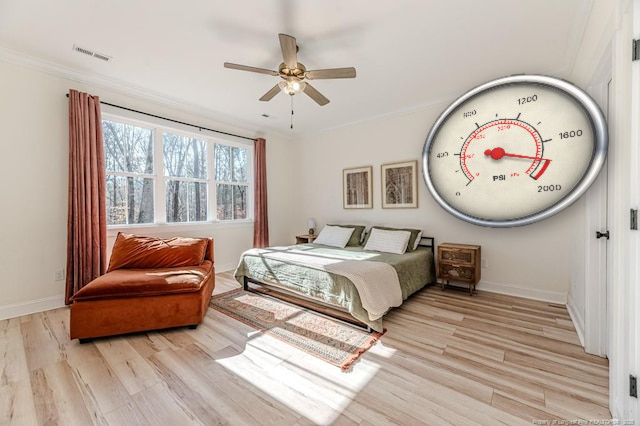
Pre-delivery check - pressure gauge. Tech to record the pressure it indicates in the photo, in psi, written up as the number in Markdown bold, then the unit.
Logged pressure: **1800** psi
